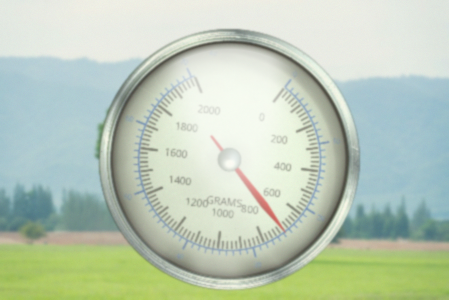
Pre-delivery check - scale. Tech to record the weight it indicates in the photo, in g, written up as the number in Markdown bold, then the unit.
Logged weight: **700** g
